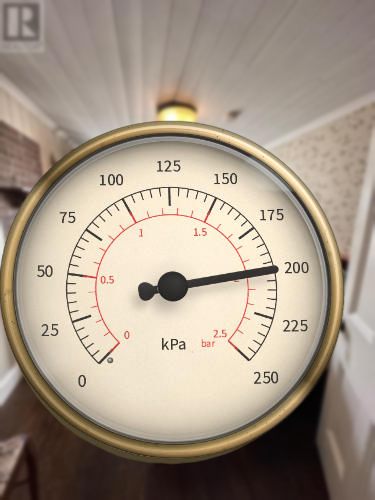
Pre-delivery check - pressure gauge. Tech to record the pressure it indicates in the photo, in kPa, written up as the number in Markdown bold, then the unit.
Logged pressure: **200** kPa
